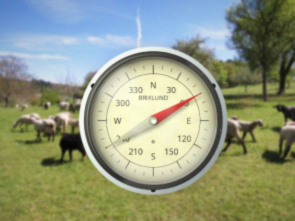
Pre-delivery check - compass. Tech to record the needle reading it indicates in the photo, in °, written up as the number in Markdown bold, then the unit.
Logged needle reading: **60** °
